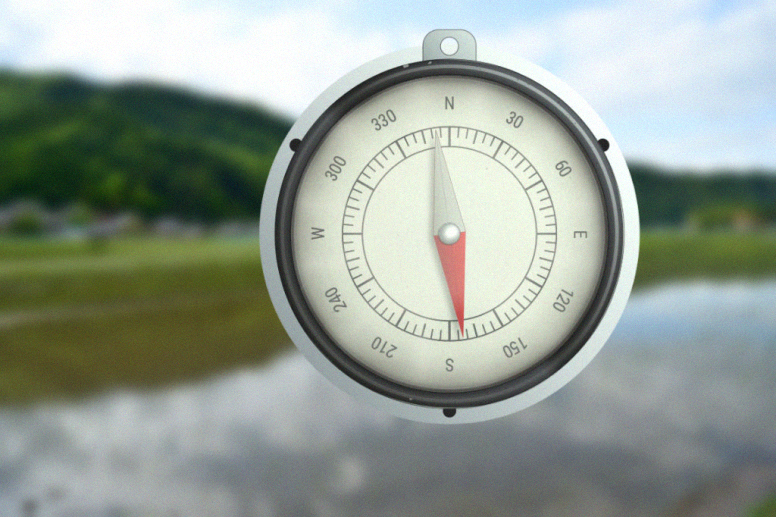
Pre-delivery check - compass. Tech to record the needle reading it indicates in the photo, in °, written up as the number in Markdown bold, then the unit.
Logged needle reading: **172.5** °
